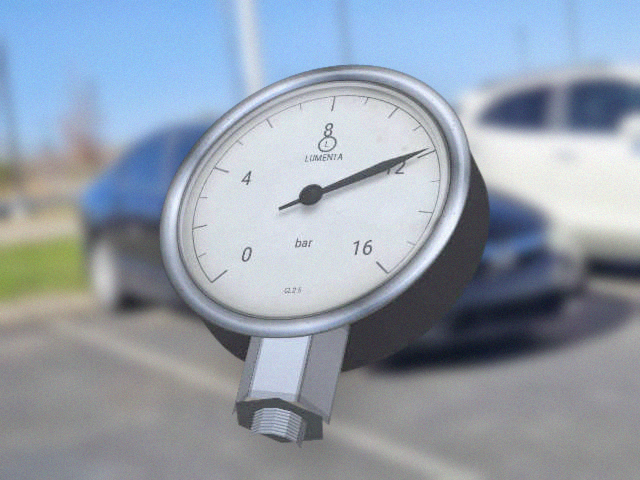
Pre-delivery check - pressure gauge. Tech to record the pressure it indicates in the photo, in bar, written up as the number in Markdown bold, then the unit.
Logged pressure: **12** bar
